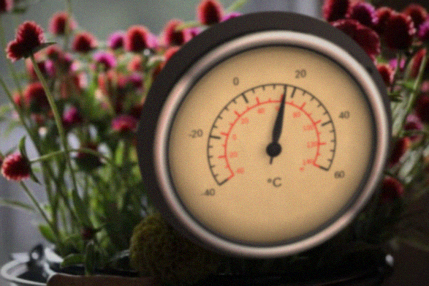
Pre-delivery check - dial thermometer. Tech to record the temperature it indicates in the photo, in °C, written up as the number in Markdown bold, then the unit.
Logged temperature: **16** °C
